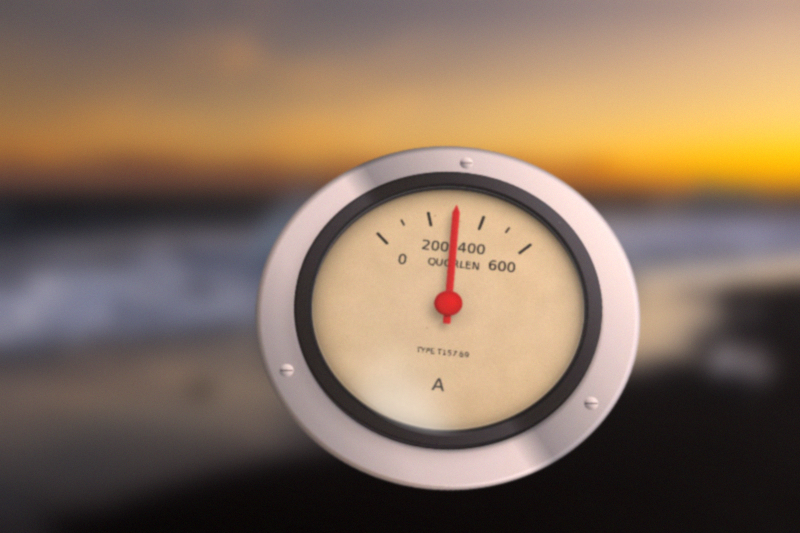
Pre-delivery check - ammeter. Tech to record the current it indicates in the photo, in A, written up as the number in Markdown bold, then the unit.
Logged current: **300** A
